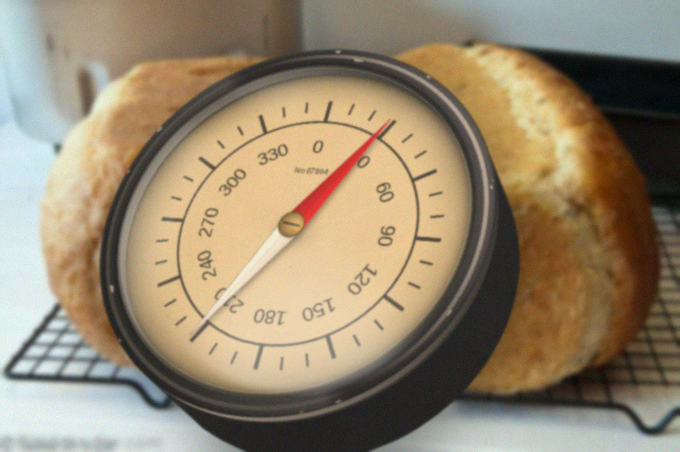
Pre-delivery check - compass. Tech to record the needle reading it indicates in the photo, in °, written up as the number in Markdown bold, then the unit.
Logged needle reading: **30** °
